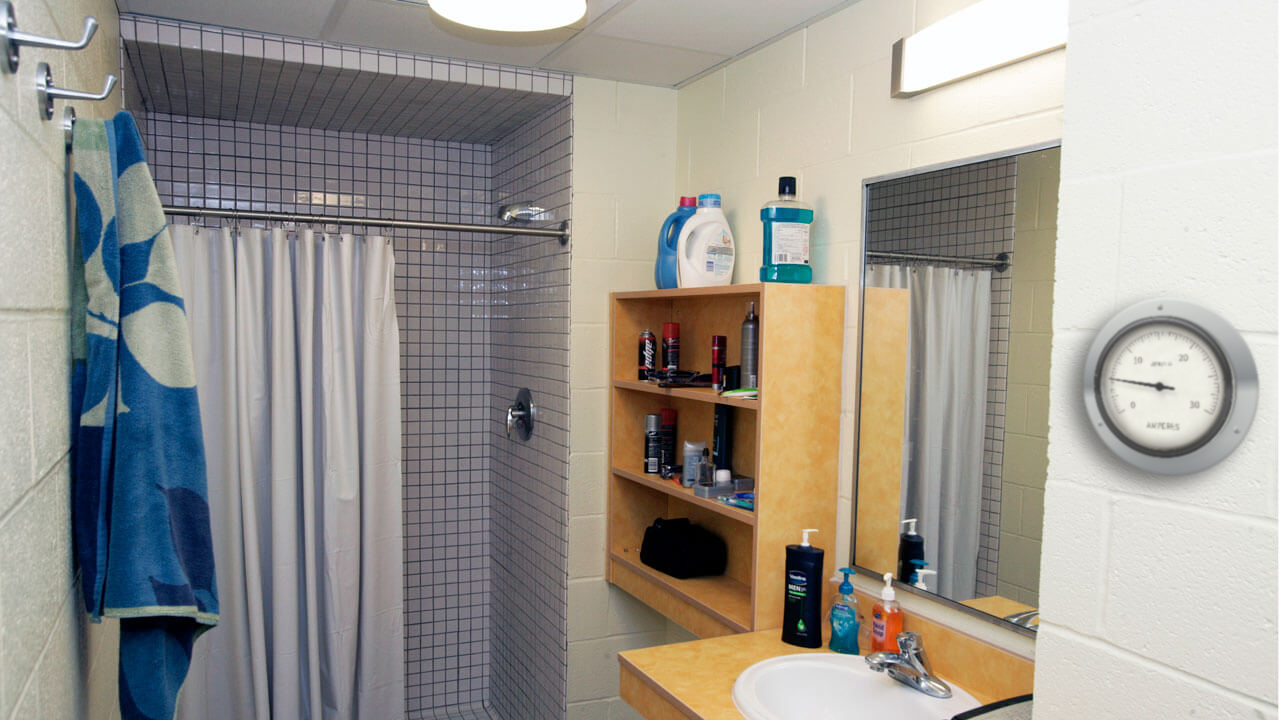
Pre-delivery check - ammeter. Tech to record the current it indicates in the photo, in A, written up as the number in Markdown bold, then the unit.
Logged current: **5** A
